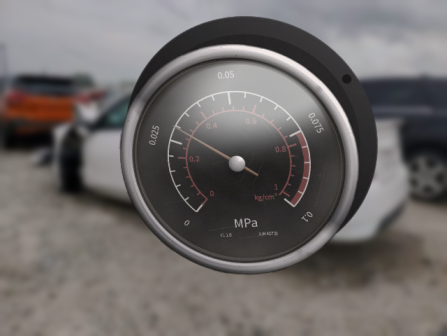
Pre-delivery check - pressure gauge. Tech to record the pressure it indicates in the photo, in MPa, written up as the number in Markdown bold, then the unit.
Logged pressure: **0.03** MPa
